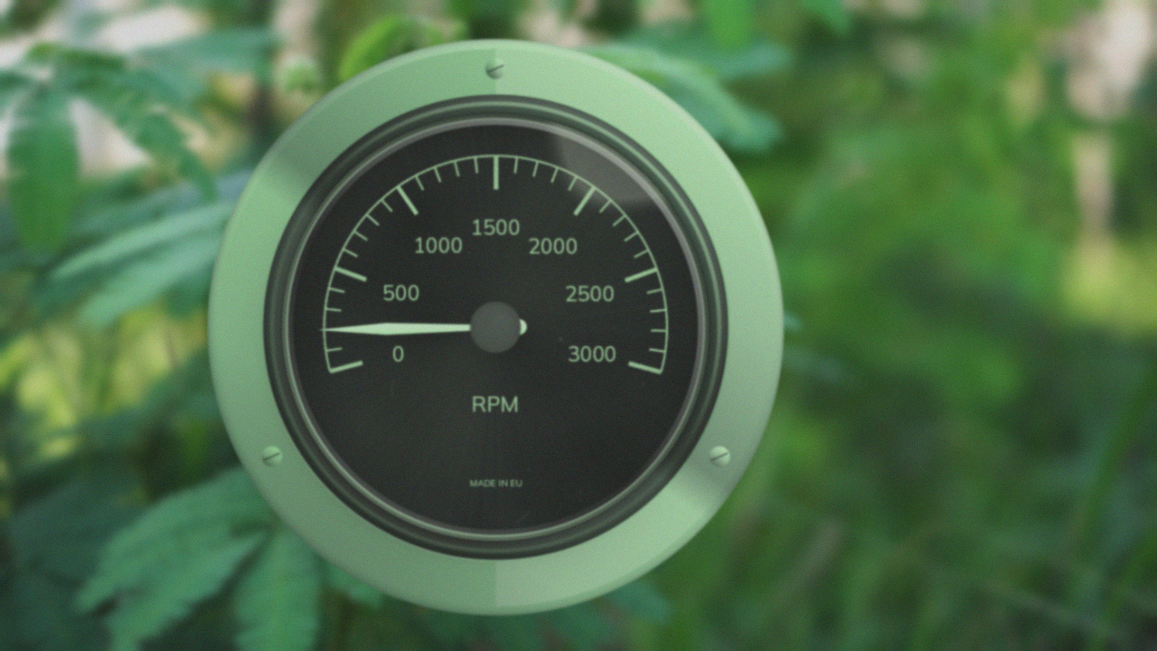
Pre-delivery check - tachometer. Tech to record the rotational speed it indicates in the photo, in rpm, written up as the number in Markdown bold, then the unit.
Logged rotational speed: **200** rpm
